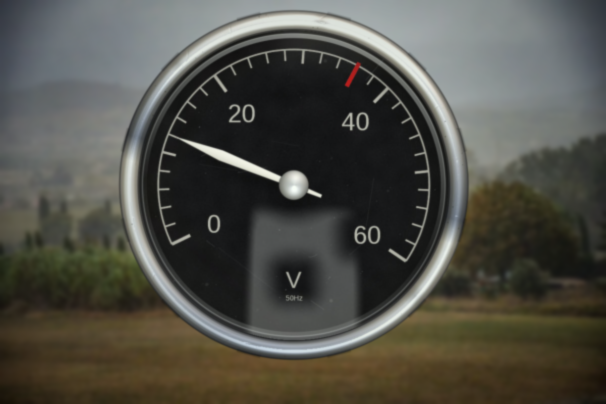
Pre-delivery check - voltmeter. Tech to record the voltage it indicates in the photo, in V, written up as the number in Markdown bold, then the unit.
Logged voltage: **12** V
